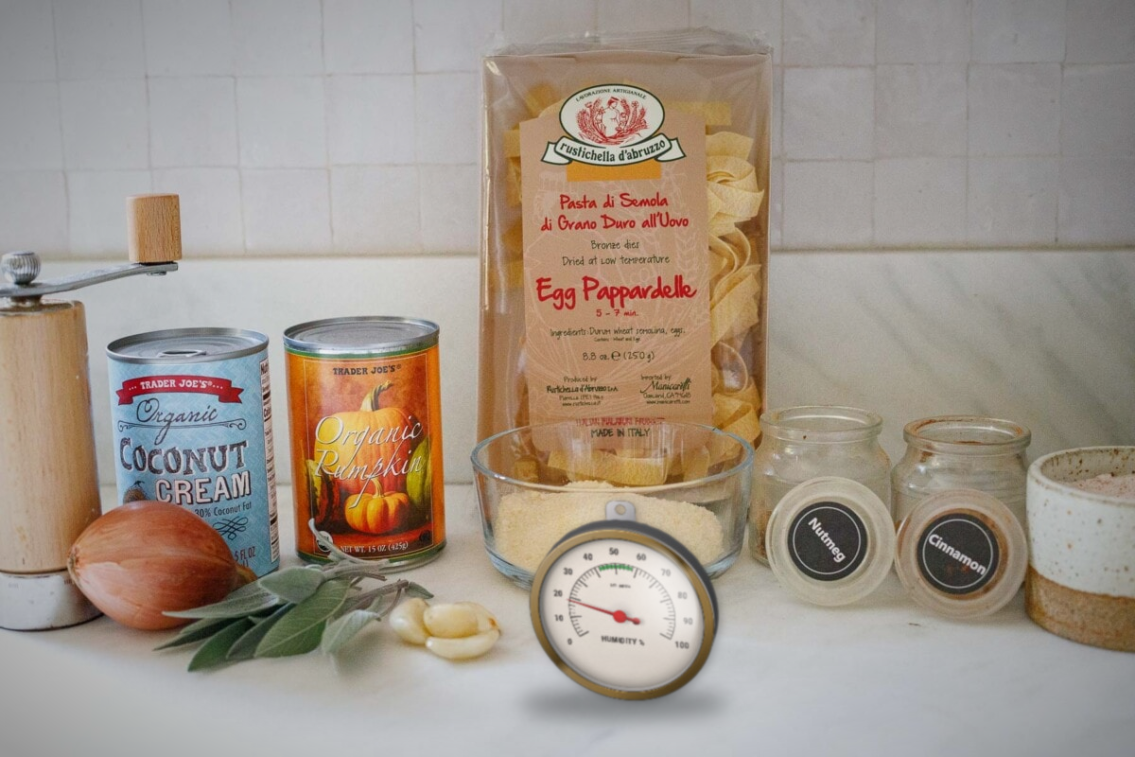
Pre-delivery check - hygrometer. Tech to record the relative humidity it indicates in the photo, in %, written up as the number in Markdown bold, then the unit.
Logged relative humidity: **20** %
